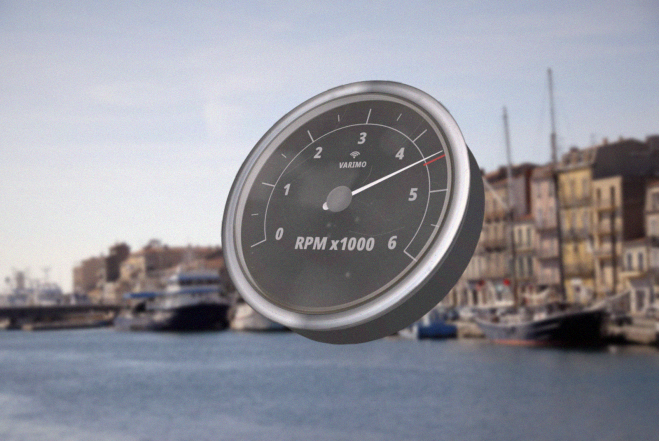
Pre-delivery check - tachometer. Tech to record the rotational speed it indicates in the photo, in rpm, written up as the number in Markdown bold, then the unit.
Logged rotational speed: **4500** rpm
